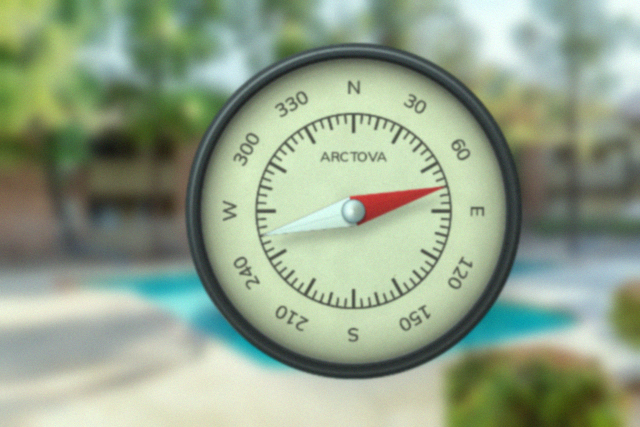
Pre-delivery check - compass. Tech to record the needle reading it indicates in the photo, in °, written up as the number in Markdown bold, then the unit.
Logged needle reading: **75** °
